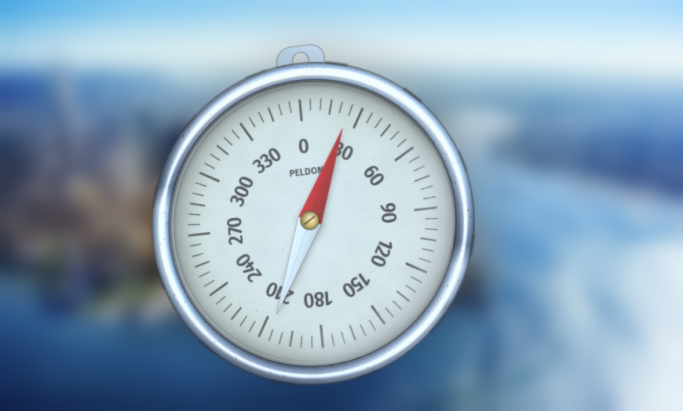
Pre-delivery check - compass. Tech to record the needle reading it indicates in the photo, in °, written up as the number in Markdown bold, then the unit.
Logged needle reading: **25** °
